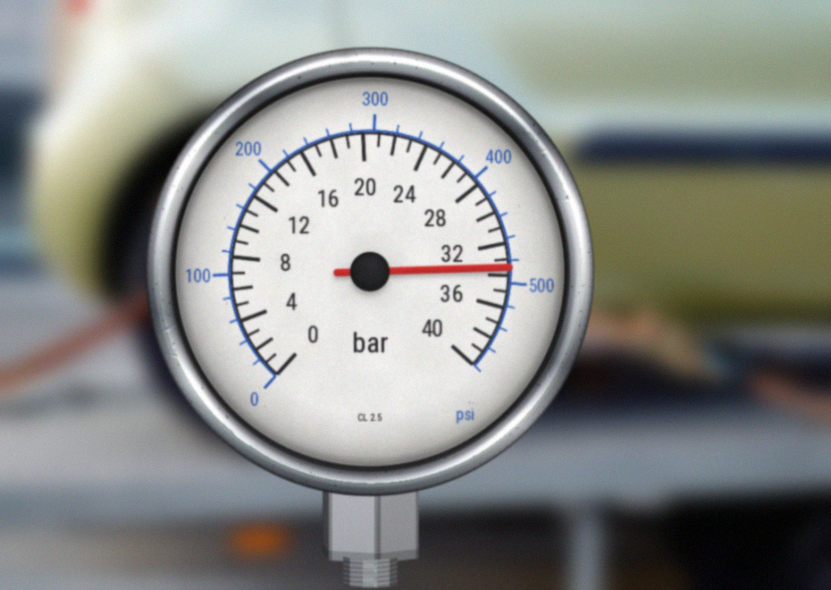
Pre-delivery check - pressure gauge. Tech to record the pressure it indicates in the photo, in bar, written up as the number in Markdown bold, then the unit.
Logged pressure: **33.5** bar
